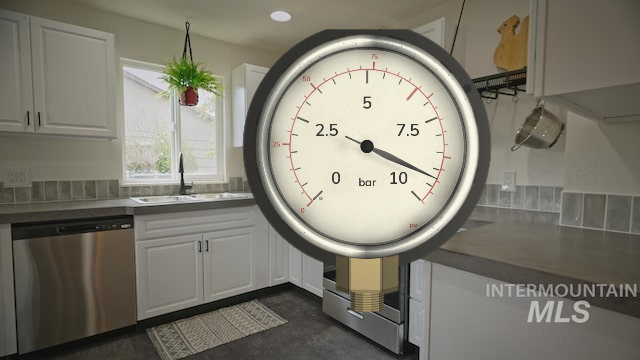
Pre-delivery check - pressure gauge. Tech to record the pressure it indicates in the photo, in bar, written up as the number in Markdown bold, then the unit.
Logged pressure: **9.25** bar
